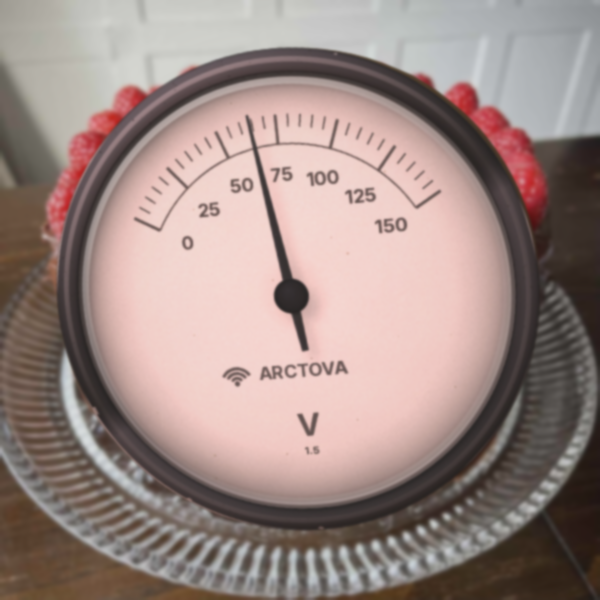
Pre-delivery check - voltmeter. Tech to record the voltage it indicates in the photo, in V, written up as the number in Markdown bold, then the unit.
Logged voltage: **65** V
